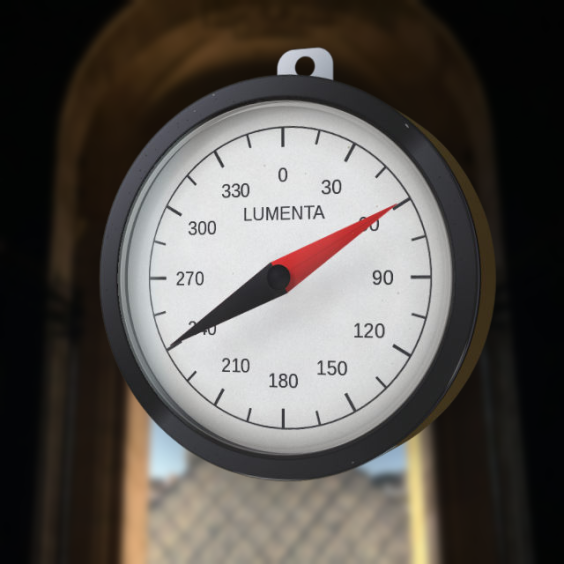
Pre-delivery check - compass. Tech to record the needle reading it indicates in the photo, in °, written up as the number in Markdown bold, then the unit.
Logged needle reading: **60** °
